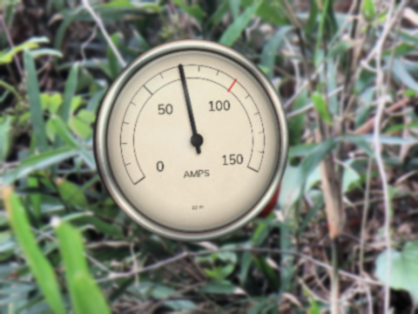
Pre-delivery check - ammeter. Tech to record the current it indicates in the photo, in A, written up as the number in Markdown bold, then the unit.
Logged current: **70** A
